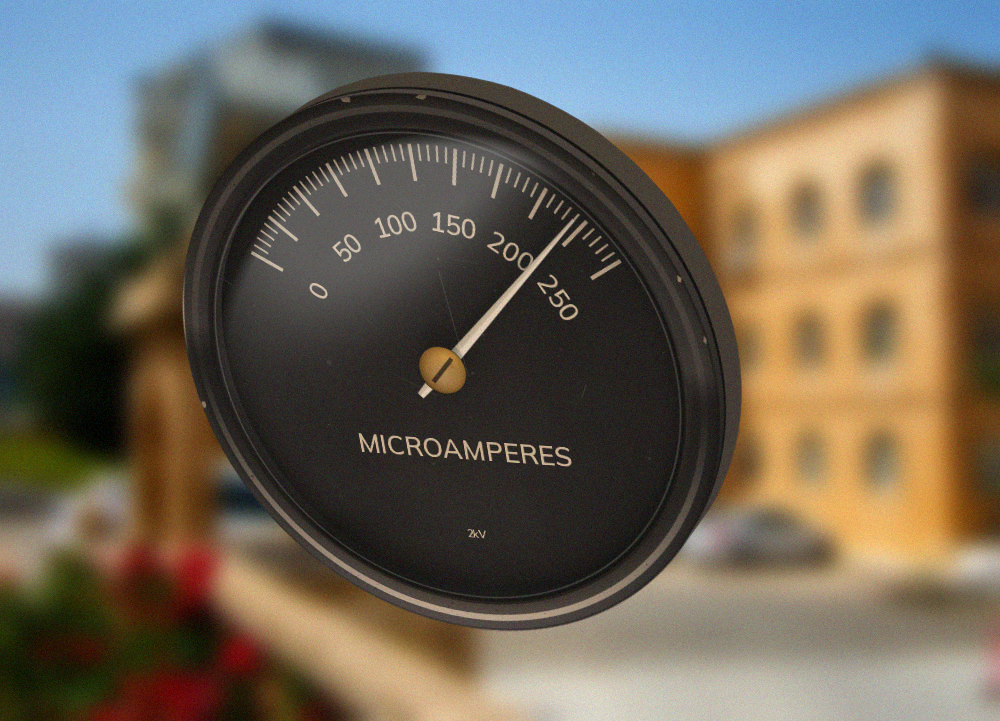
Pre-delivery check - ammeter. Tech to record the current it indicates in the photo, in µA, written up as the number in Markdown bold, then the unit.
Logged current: **220** µA
